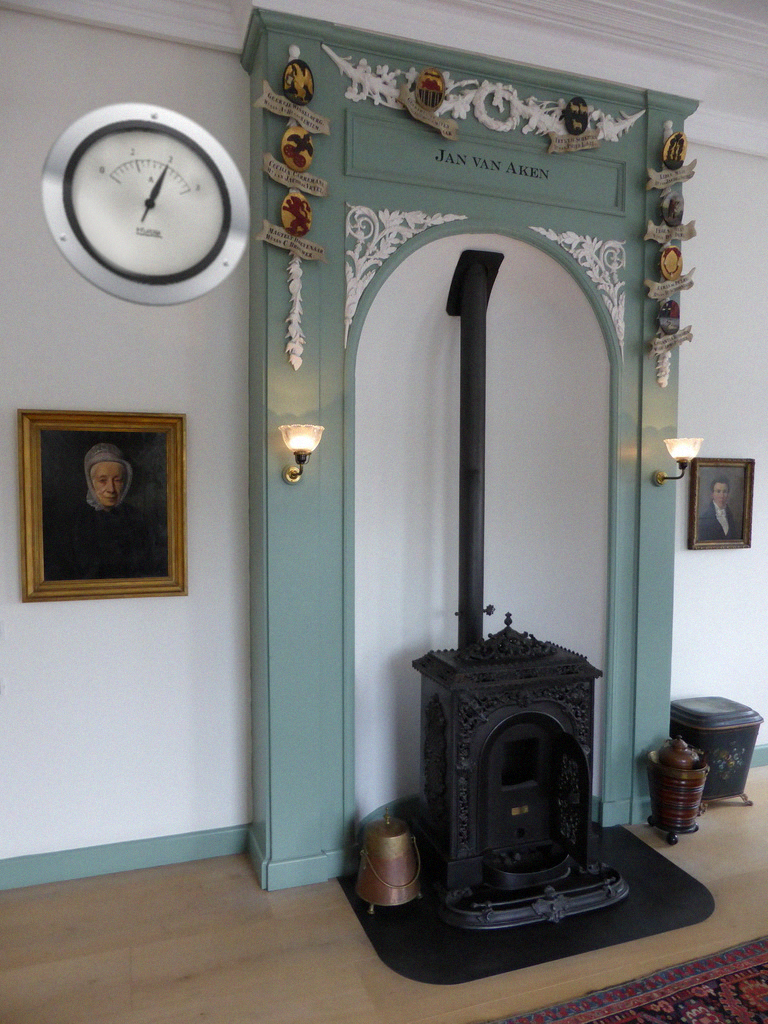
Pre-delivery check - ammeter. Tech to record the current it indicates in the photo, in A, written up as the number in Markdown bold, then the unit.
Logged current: **2** A
